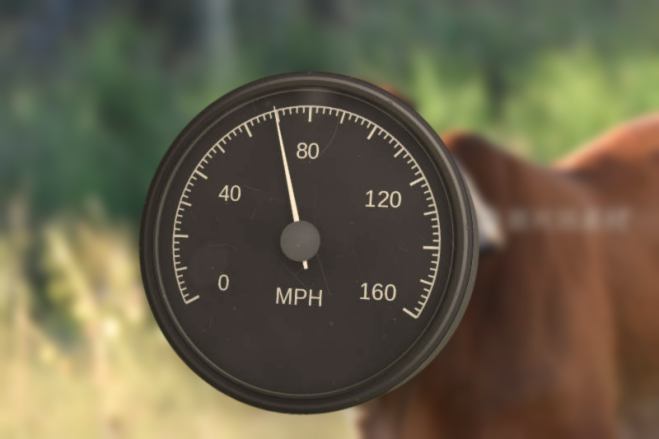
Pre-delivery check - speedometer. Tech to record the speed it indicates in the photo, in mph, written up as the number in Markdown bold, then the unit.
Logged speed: **70** mph
